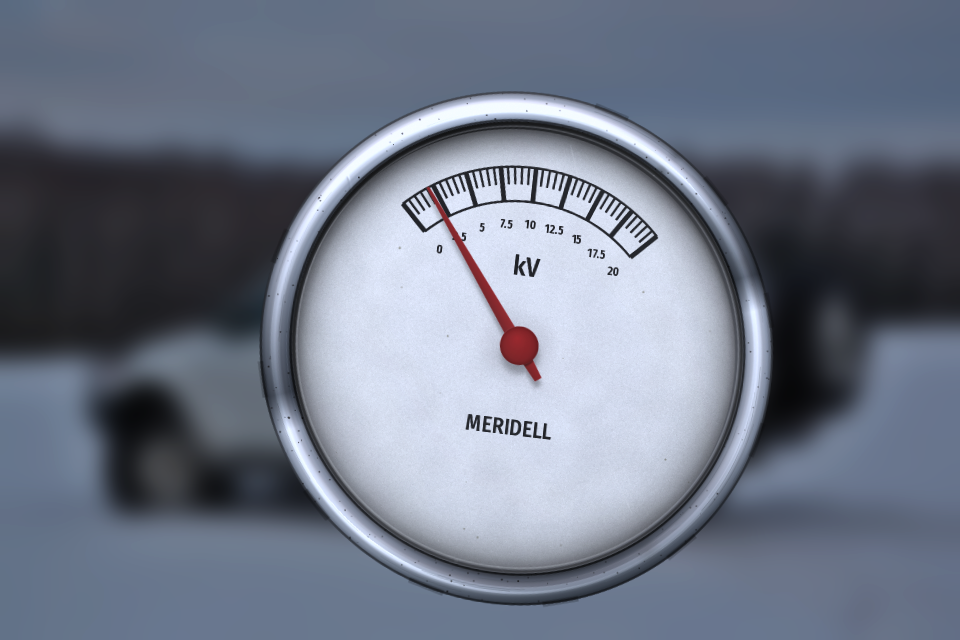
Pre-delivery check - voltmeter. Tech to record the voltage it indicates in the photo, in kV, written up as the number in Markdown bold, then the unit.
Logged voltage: **2** kV
